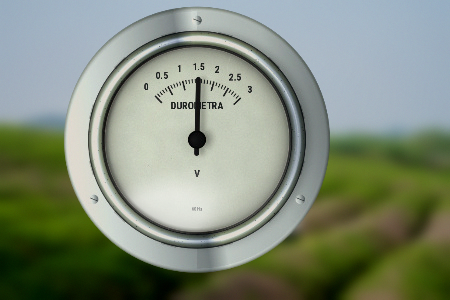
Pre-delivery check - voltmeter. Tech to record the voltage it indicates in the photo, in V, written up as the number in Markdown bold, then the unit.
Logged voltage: **1.5** V
